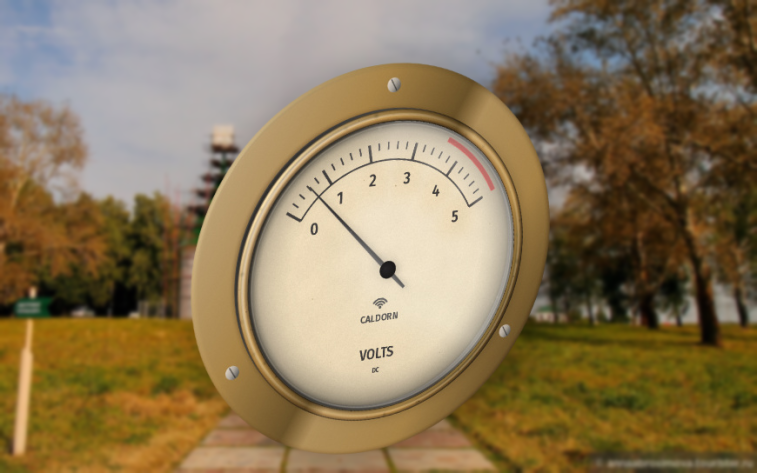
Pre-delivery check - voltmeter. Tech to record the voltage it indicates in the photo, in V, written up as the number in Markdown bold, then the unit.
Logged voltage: **0.6** V
